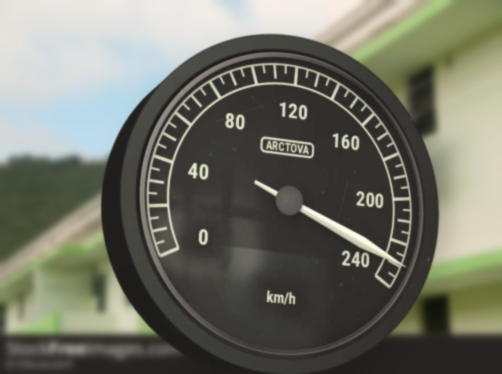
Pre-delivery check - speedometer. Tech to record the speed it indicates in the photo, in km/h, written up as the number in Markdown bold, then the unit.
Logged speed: **230** km/h
